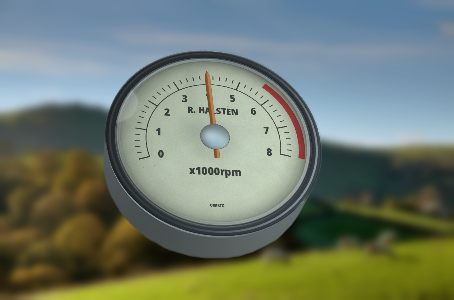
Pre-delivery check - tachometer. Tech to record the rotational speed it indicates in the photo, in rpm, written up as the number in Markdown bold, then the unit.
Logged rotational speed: **4000** rpm
